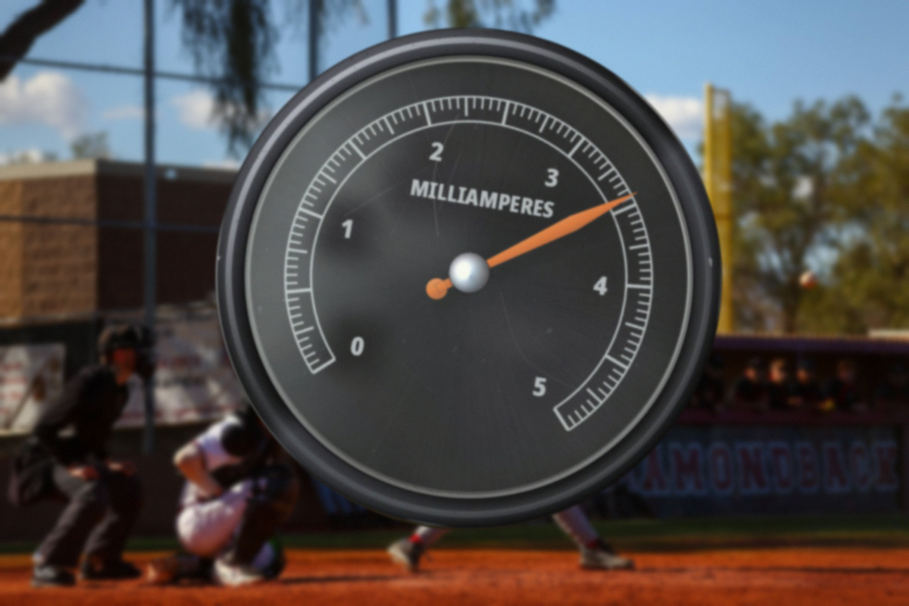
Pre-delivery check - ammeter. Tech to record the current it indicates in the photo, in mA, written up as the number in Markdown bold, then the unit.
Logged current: **3.45** mA
